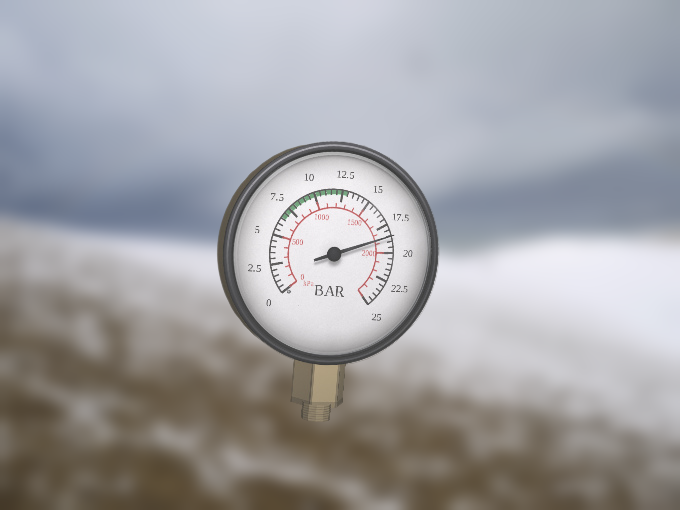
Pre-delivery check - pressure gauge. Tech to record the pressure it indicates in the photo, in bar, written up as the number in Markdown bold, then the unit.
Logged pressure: **18.5** bar
